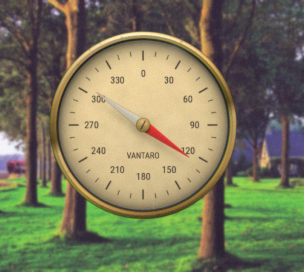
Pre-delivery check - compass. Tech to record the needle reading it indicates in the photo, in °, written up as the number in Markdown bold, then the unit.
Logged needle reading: **125** °
